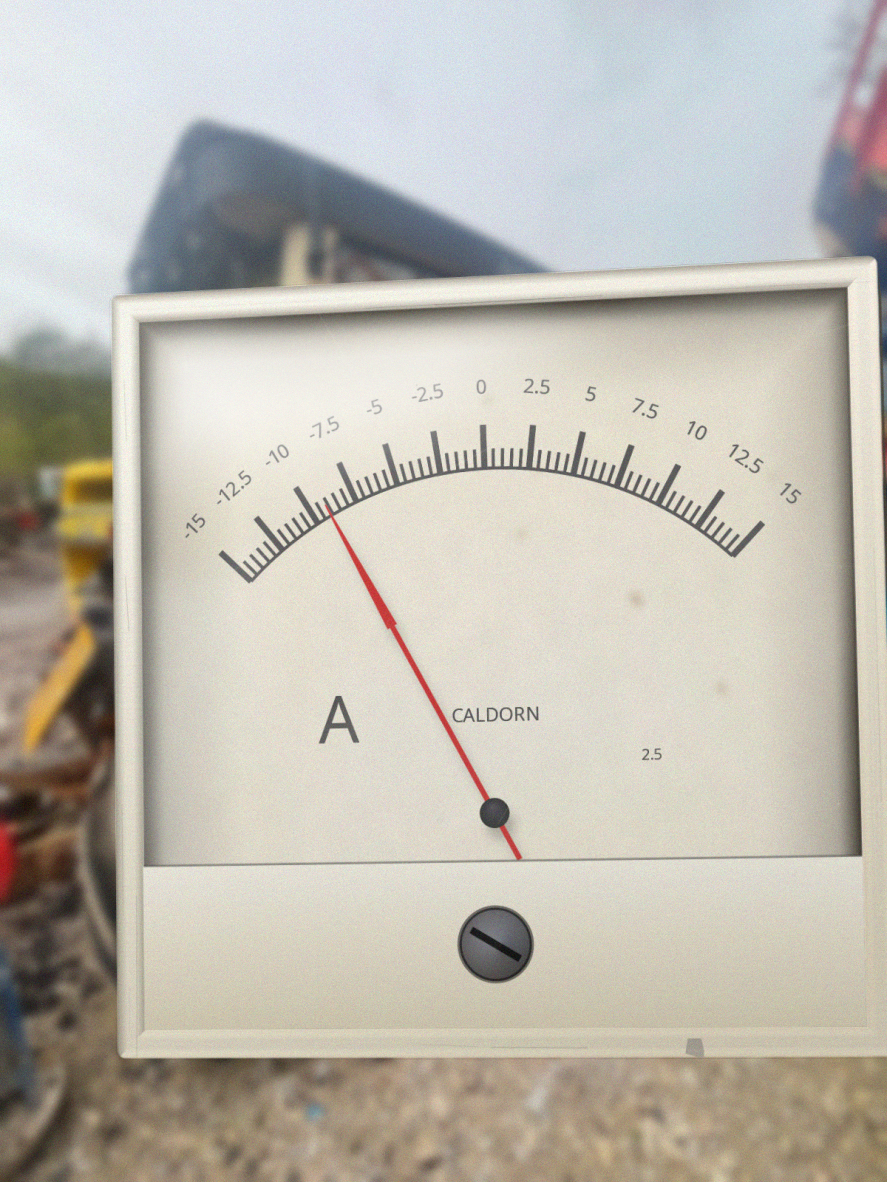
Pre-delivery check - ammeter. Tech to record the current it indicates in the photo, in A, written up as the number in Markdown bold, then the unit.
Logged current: **-9** A
